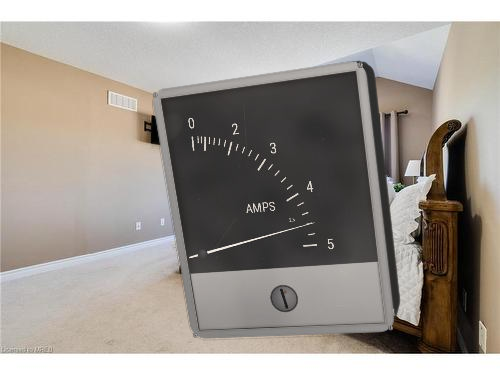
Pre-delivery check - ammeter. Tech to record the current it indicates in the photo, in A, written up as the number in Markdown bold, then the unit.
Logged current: **4.6** A
